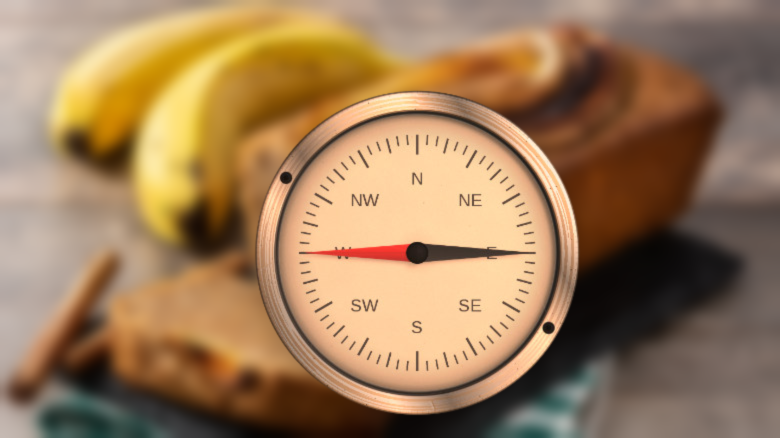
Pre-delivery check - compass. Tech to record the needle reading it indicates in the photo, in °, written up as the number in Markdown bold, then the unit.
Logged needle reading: **270** °
